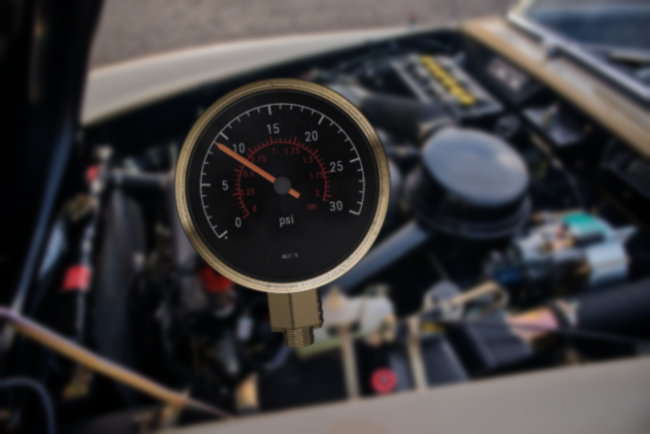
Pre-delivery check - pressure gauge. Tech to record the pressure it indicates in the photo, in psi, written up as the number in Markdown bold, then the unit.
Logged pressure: **9** psi
